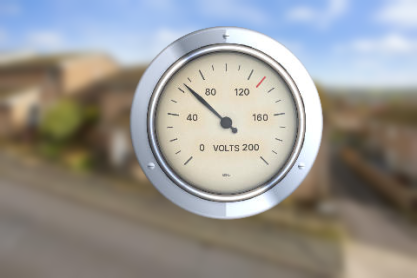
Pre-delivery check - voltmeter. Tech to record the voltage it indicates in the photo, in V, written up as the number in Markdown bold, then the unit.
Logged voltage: **65** V
